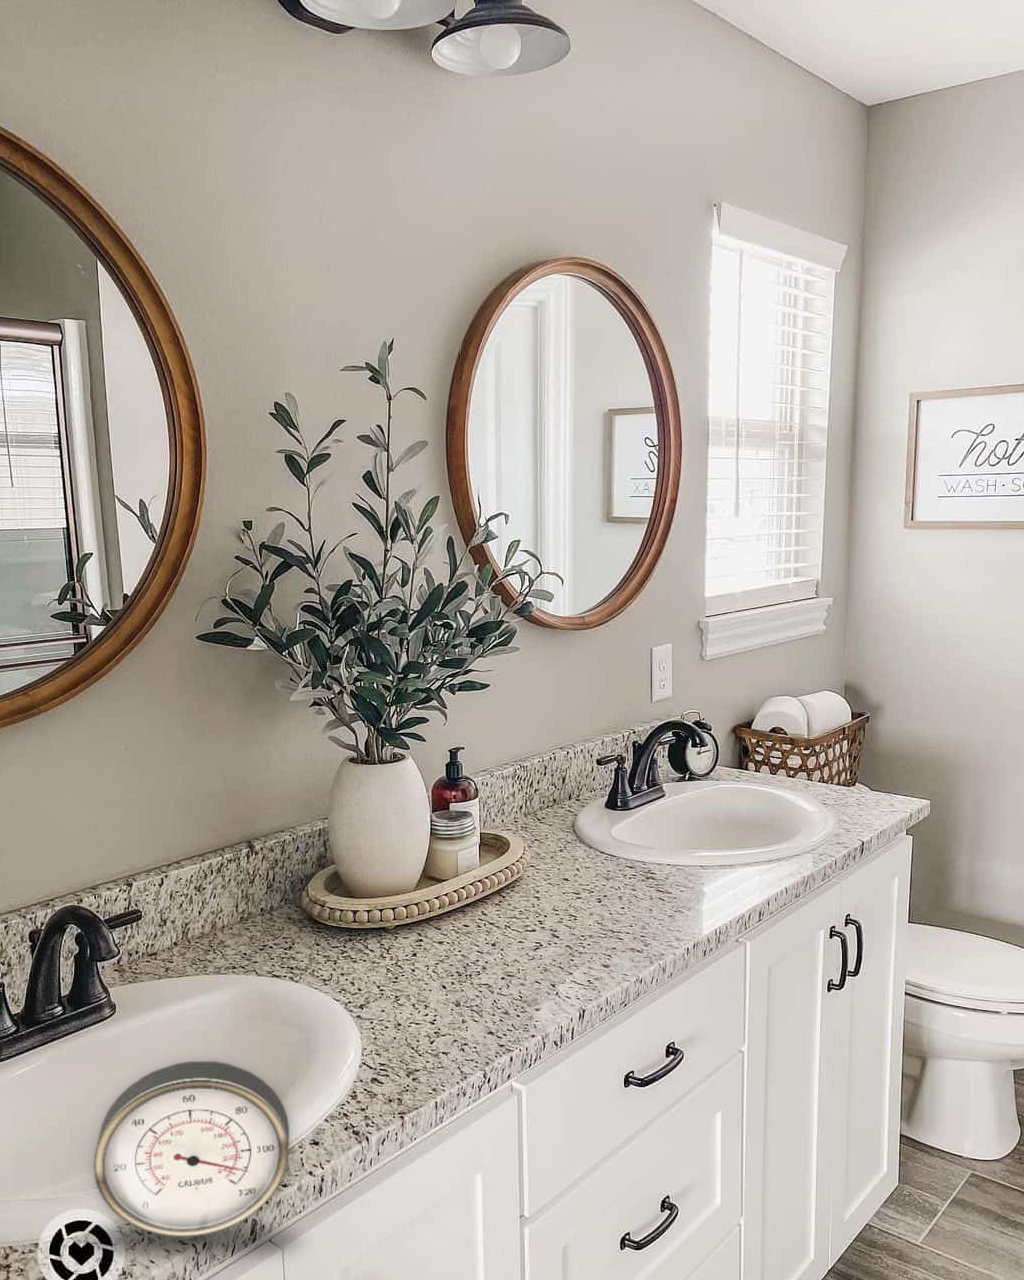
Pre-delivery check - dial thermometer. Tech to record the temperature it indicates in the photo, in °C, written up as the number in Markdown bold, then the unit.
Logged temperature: **110** °C
